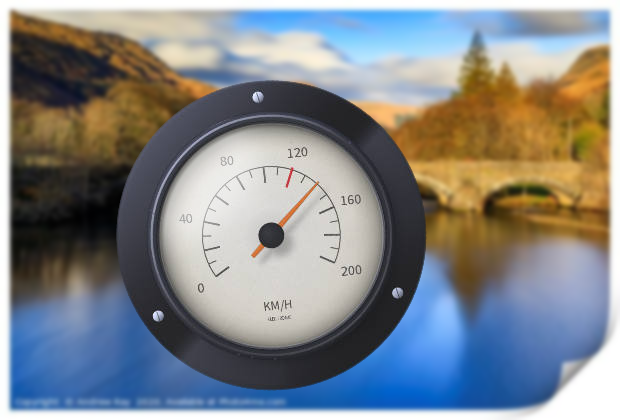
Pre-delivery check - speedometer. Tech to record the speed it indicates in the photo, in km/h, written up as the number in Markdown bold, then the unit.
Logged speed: **140** km/h
